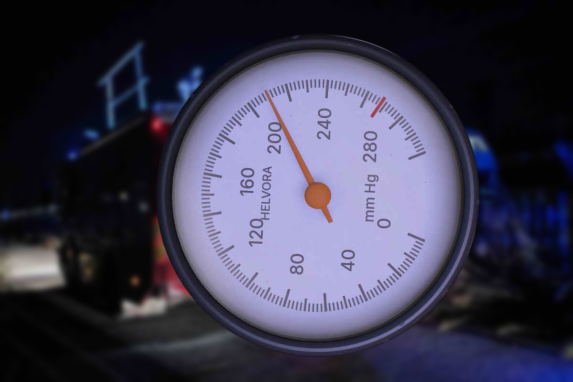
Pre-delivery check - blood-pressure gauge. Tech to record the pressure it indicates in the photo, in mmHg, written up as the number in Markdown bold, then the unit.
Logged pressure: **210** mmHg
